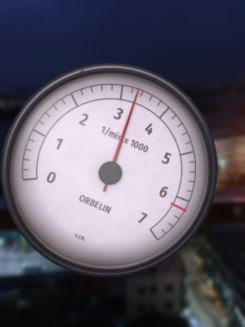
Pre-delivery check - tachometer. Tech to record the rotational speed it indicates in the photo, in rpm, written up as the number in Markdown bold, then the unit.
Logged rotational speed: **3300** rpm
